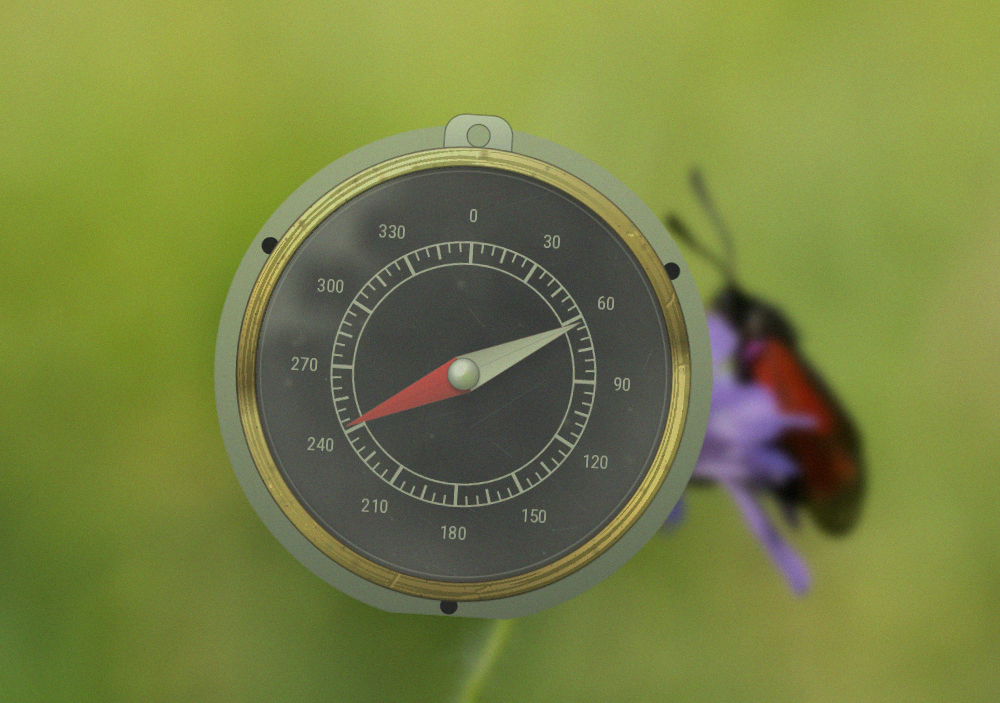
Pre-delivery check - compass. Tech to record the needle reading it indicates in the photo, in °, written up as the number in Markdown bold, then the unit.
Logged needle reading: **242.5** °
